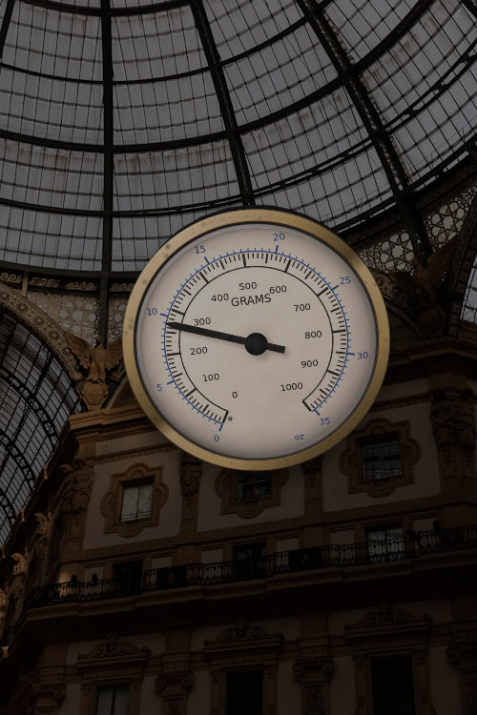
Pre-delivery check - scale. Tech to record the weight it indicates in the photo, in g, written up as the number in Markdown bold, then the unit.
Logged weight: **270** g
